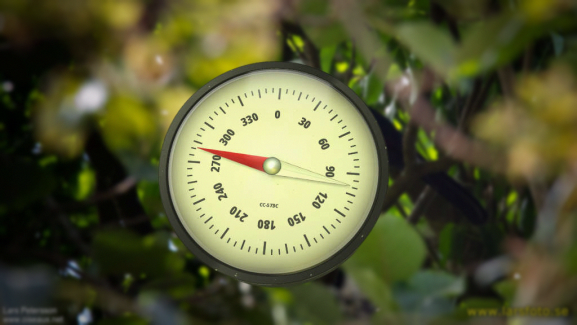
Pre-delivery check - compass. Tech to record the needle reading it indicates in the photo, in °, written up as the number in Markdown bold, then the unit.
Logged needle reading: **280** °
